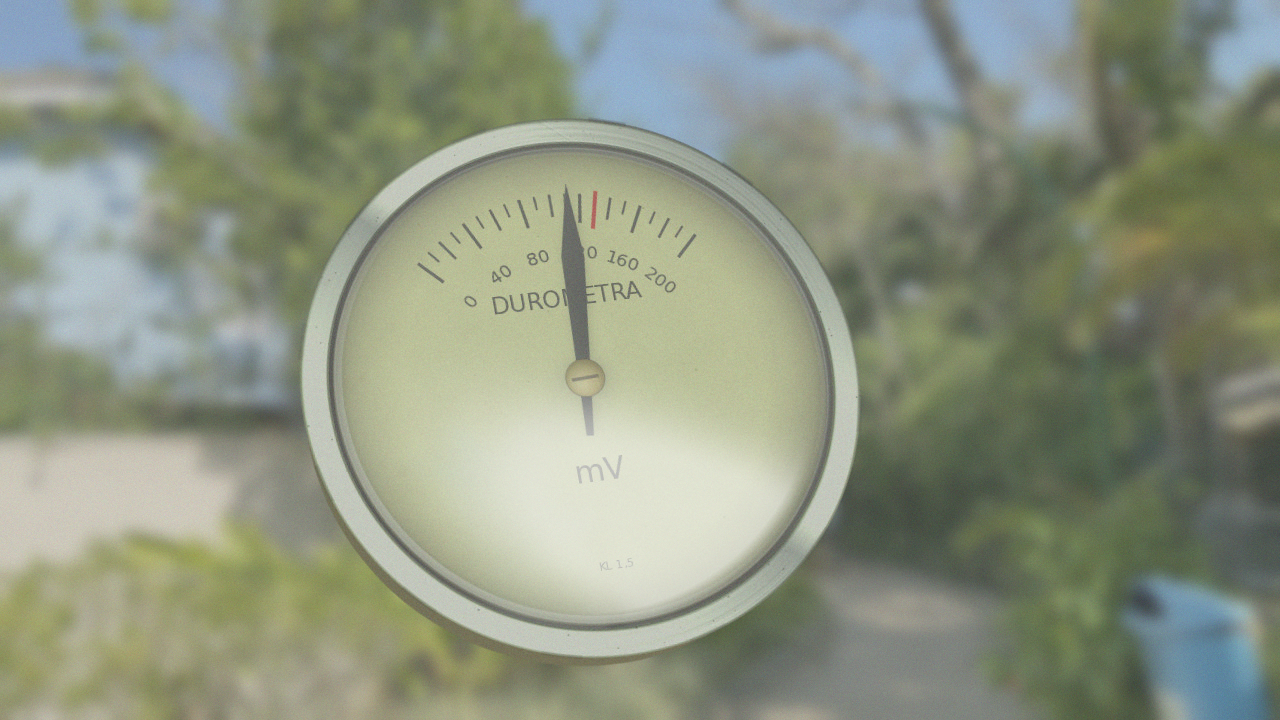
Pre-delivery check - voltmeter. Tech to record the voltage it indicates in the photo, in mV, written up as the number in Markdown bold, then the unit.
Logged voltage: **110** mV
